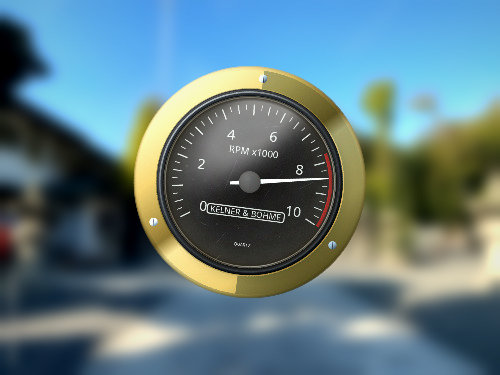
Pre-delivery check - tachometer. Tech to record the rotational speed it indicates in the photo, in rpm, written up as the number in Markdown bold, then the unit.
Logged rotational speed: **8500** rpm
